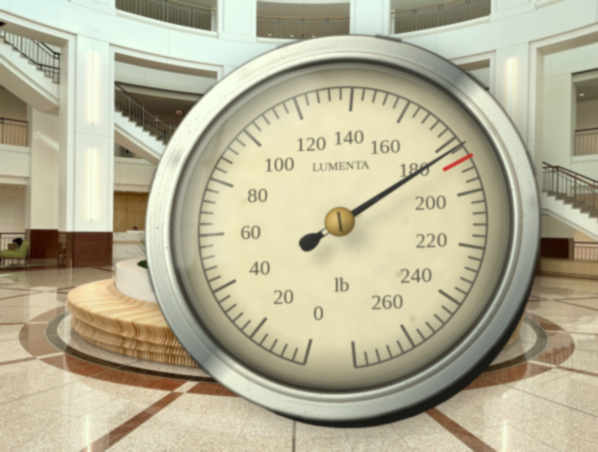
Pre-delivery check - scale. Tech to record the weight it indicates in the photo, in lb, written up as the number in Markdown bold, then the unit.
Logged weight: **184** lb
